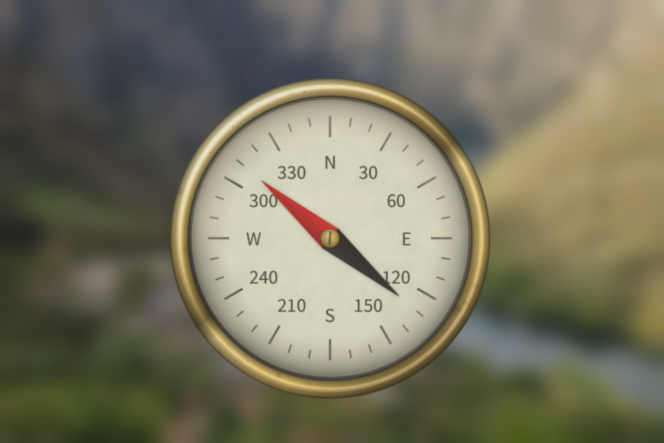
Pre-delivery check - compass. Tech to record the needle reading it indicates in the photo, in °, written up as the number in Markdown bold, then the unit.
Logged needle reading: **310** °
